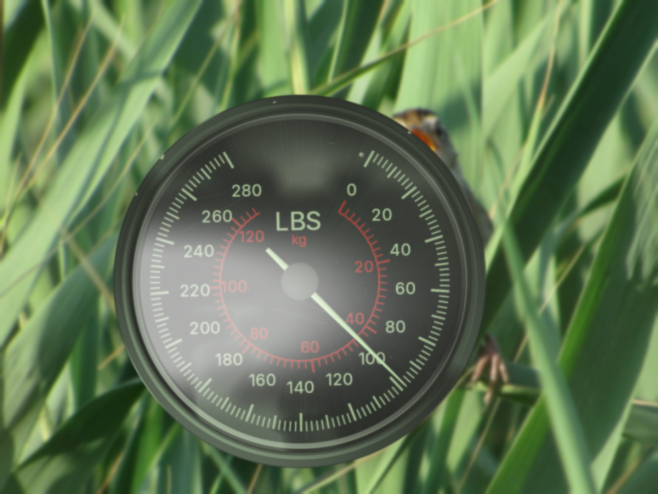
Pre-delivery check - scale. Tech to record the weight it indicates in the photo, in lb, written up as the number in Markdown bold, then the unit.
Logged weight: **98** lb
